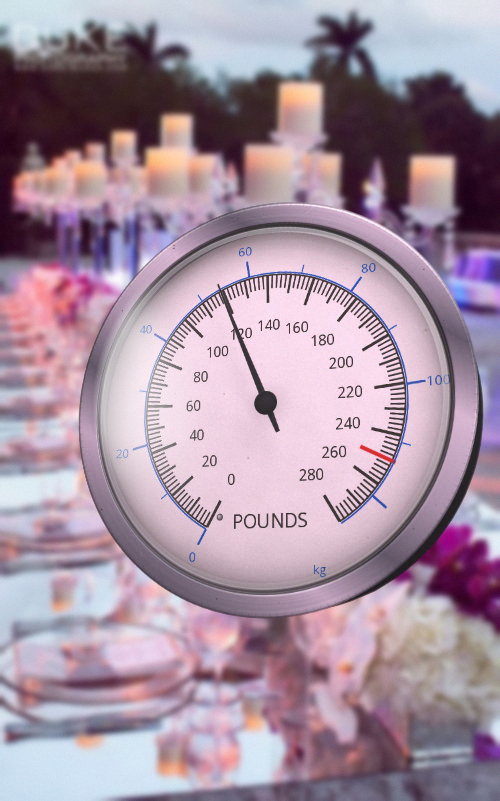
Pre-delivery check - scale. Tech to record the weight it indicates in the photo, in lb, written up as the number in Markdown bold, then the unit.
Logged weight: **120** lb
